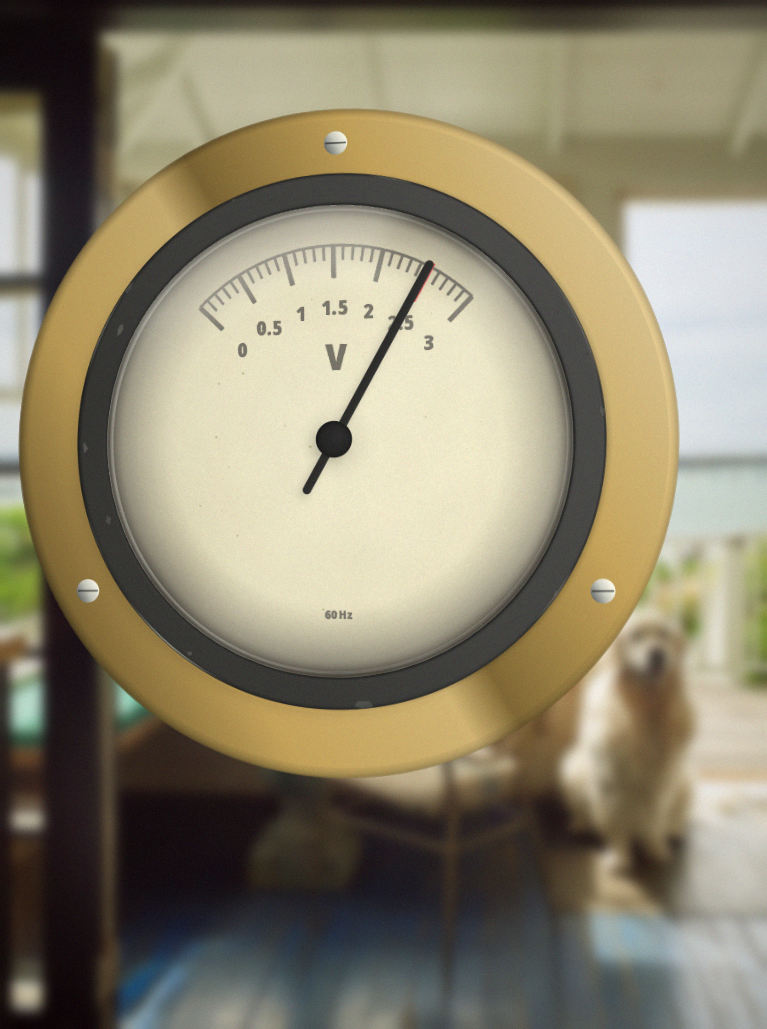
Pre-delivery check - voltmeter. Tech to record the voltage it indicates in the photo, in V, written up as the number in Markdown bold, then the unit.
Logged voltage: **2.5** V
